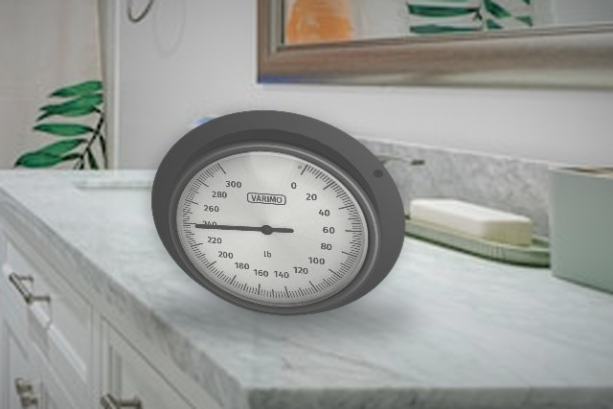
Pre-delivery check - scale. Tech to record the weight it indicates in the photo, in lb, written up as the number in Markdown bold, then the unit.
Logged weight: **240** lb
